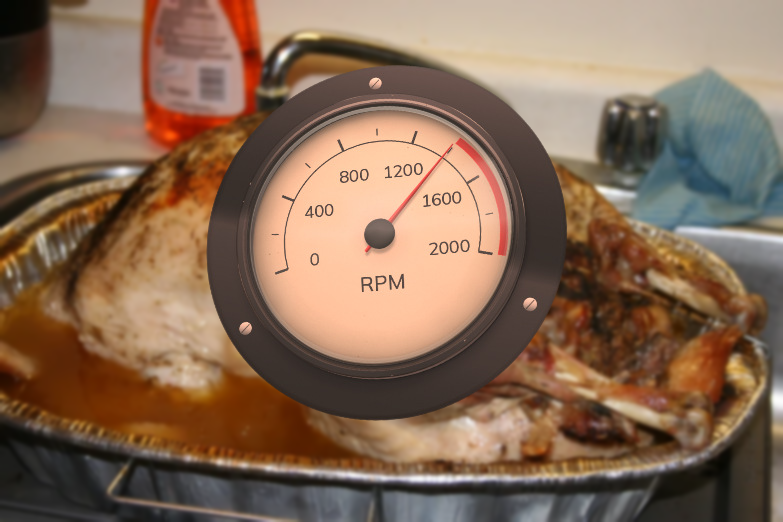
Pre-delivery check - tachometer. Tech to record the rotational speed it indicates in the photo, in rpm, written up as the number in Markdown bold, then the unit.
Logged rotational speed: **1400** rpm
